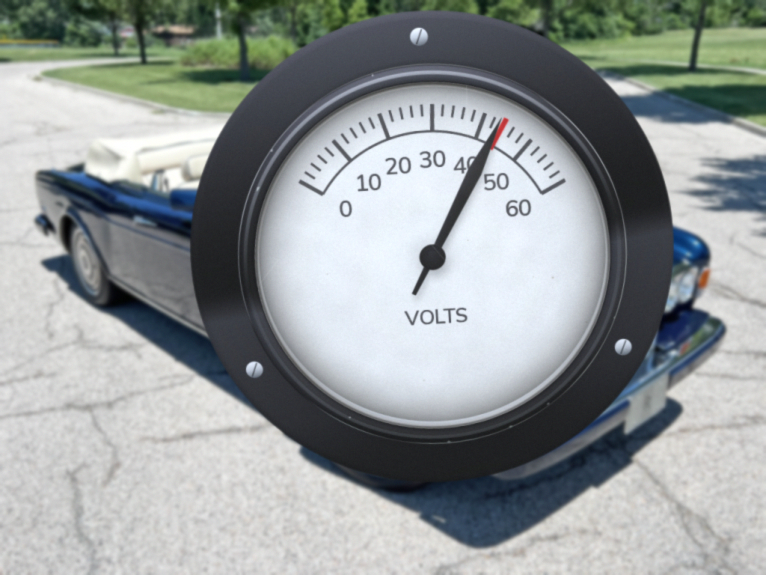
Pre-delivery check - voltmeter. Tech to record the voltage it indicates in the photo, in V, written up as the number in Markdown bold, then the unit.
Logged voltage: **43** V
